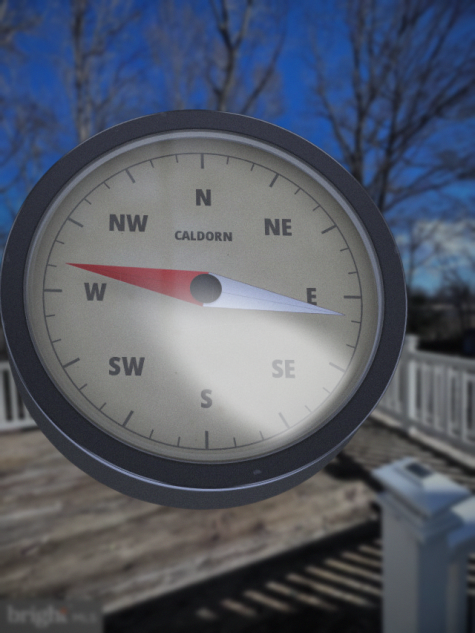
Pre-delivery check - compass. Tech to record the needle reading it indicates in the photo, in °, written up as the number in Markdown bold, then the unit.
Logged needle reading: **280** °
